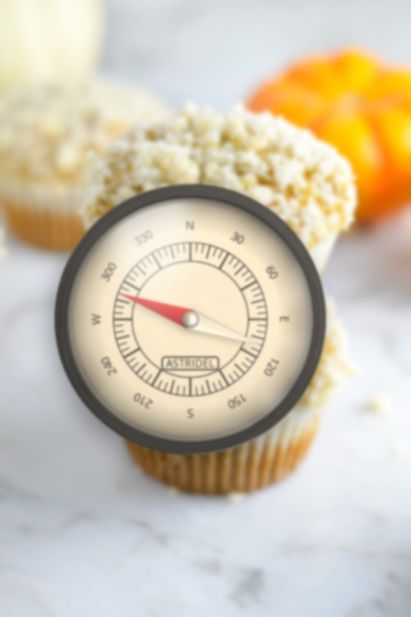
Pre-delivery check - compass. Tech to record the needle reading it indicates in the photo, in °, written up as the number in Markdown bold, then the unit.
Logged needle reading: **290** °
